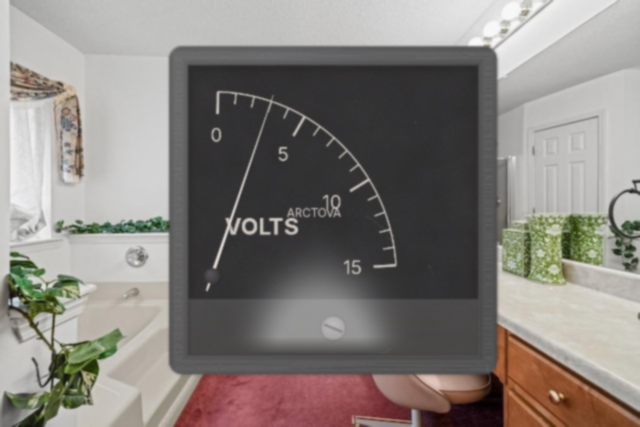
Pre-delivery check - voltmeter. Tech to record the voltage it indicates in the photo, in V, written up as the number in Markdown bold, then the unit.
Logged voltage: **3** V
